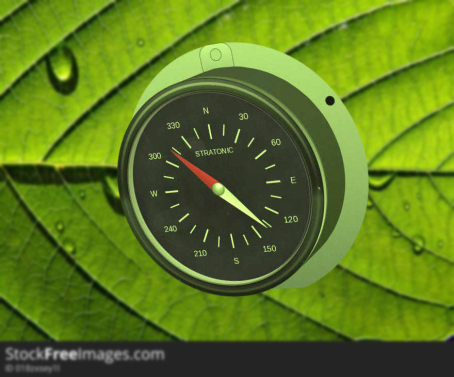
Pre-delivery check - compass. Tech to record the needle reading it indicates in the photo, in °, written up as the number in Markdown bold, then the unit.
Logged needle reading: **315** °
